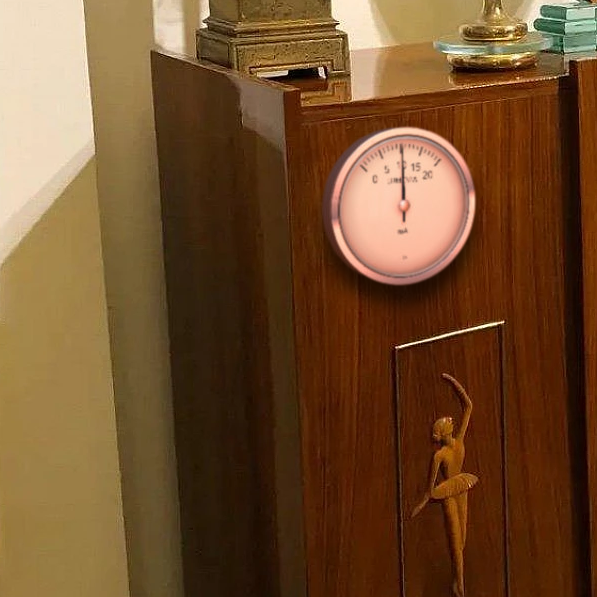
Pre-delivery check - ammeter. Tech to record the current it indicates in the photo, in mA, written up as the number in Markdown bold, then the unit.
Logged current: **10** mA
